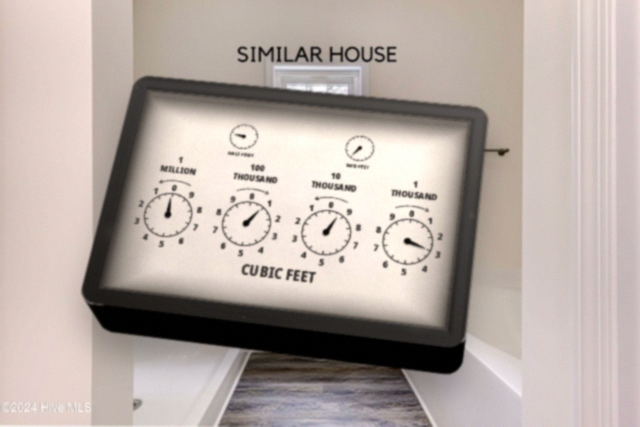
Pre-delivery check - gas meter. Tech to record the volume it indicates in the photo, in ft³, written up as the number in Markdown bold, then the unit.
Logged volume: **9300** ft³
